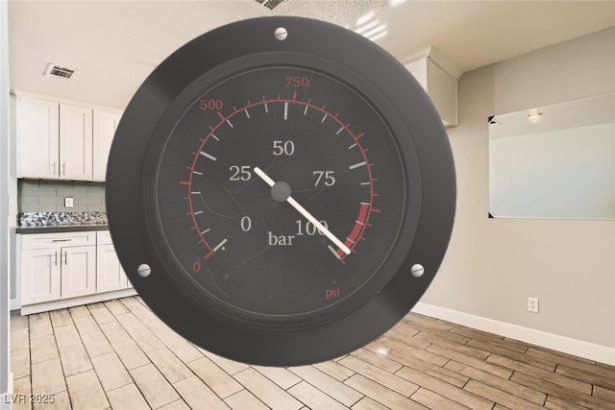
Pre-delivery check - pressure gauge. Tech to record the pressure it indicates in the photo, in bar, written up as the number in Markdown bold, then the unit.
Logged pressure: **97.5** bar
